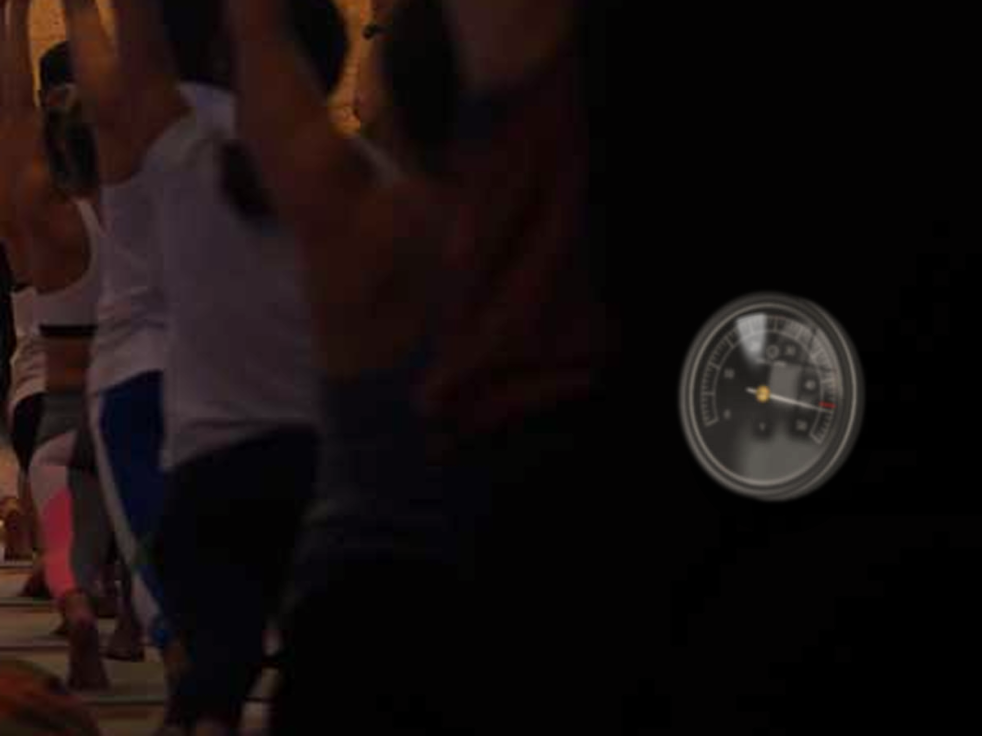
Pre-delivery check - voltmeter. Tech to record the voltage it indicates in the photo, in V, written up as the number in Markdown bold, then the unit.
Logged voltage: **45** V
